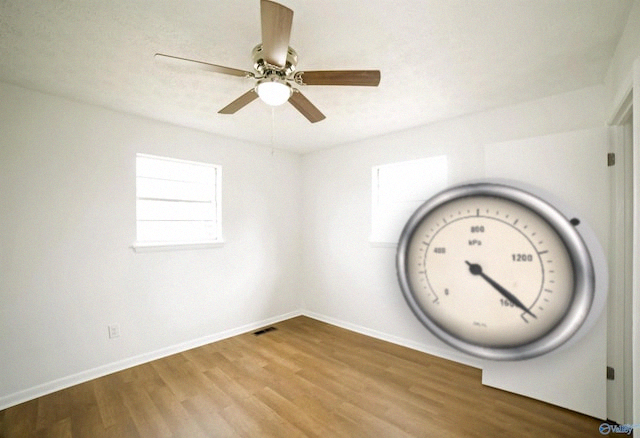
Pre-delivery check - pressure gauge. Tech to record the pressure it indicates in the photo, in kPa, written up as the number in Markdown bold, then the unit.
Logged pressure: **1550** kPa
